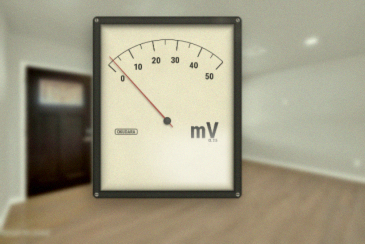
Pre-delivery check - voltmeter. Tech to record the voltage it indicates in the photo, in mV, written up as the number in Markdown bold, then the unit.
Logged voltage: **2.5** mV
